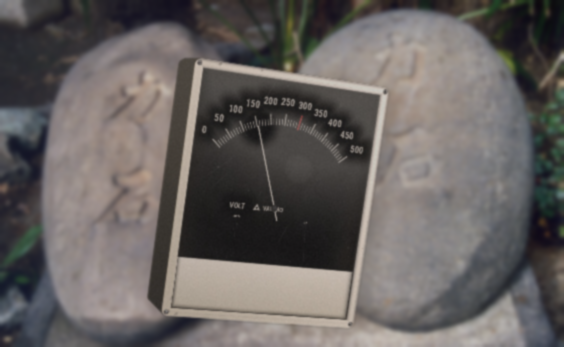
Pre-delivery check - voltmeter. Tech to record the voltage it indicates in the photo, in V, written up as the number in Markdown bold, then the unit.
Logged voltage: **150** V
